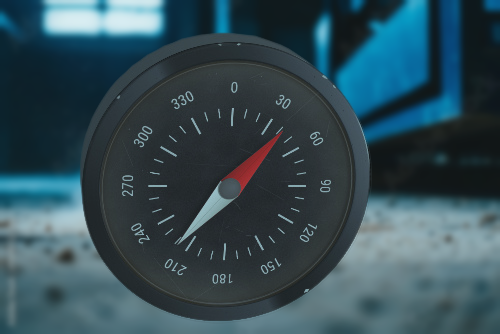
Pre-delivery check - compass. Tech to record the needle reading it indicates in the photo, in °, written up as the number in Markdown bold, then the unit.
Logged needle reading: **40** °
